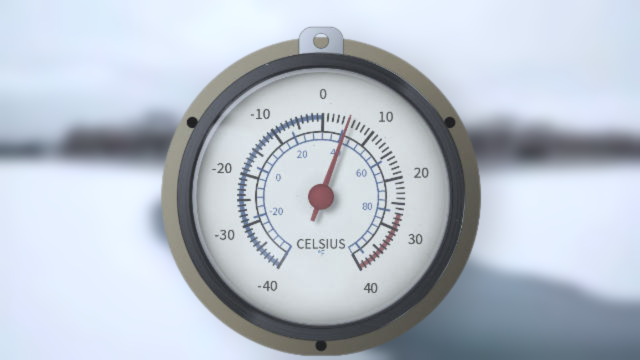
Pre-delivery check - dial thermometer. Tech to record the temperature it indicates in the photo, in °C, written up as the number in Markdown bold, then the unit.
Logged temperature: **5** °C
